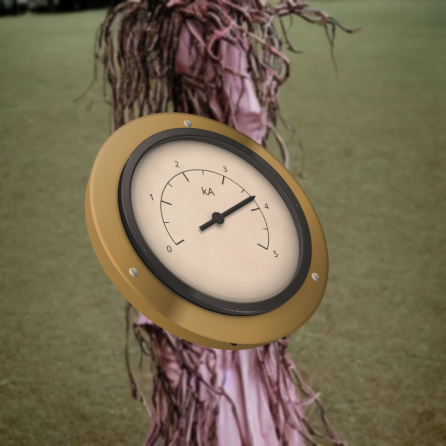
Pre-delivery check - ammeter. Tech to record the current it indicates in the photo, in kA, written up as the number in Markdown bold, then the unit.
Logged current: **3.75** kA
